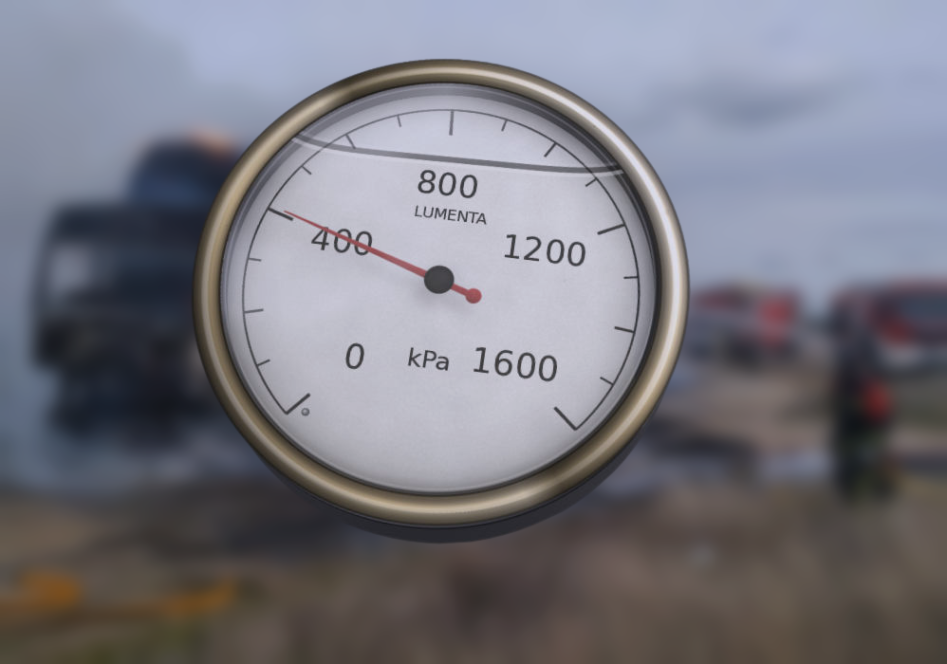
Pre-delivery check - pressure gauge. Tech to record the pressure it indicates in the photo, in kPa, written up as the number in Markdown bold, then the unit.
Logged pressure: **400** kPa
